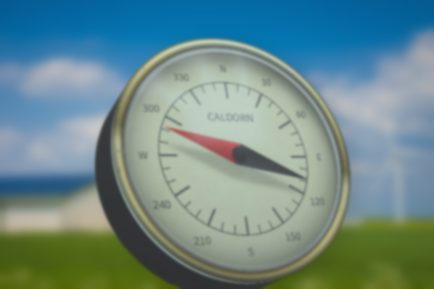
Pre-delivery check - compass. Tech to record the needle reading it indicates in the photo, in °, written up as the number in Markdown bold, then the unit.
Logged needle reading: **290** °
